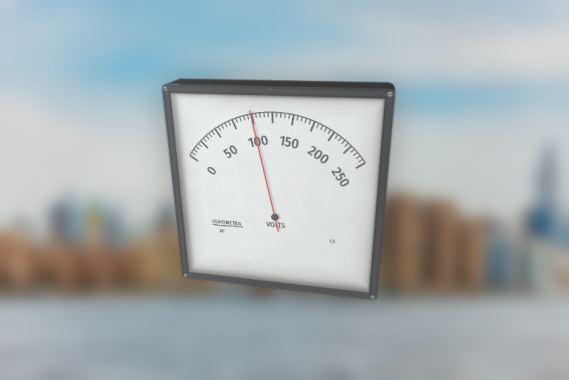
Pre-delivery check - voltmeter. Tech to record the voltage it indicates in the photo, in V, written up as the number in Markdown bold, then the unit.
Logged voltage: **100** V
